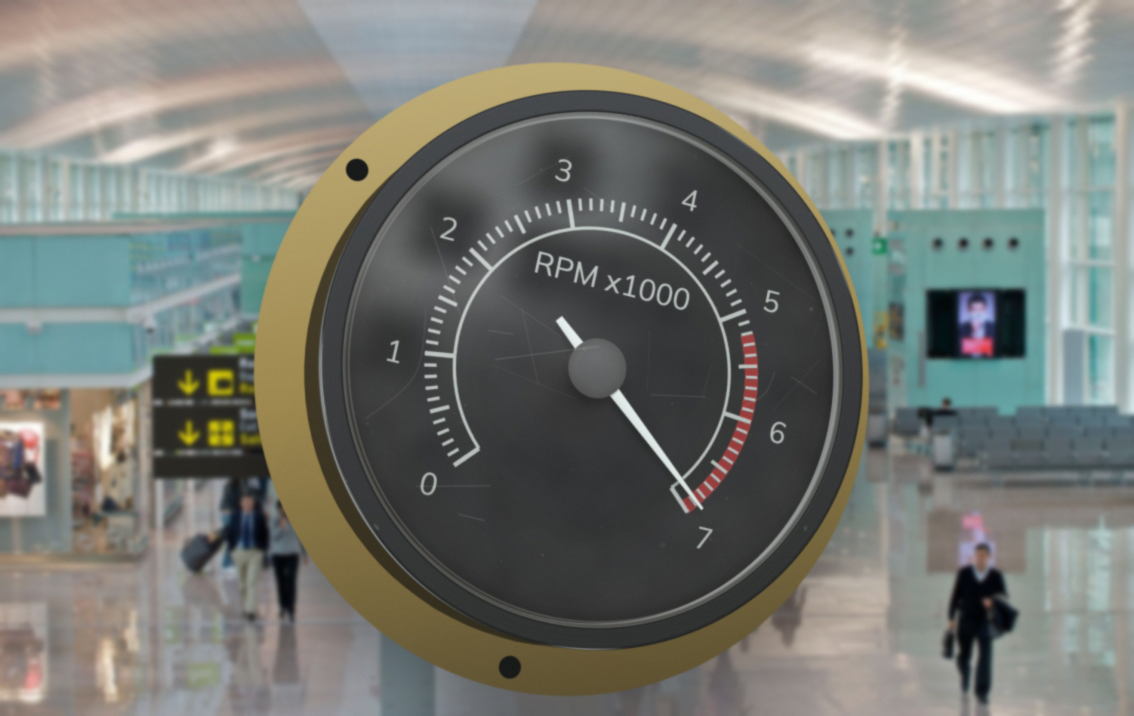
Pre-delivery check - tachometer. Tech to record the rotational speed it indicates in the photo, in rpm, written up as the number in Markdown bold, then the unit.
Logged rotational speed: **6900** rpm
